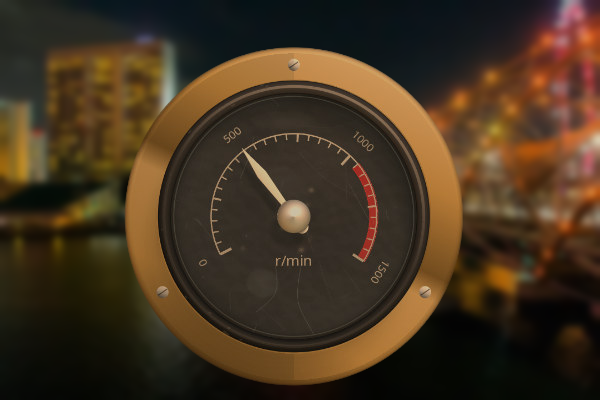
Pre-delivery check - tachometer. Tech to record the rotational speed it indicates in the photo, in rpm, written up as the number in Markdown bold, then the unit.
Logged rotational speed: **500** rpm
